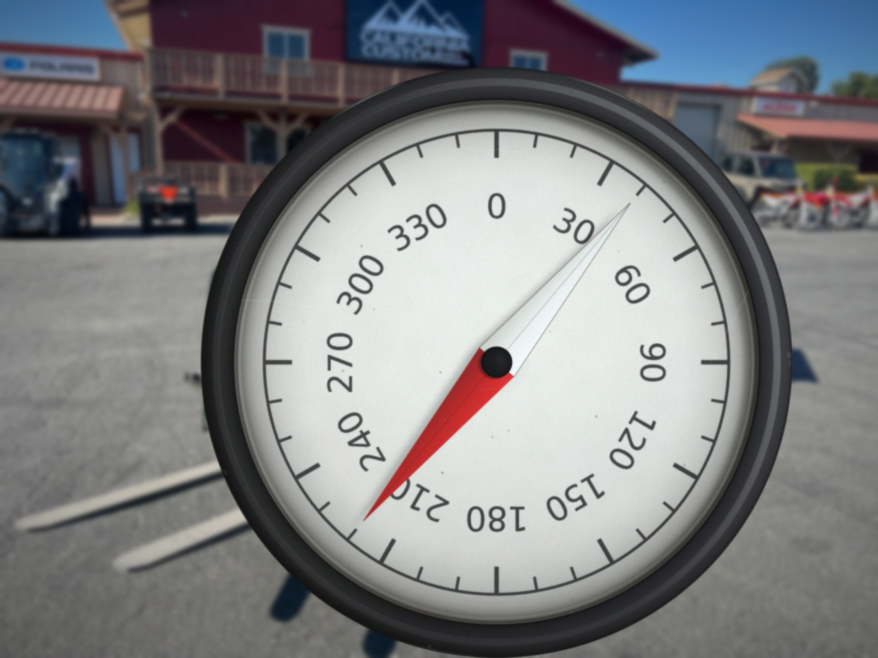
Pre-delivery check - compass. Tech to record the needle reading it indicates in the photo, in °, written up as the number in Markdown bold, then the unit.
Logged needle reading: **220** °
